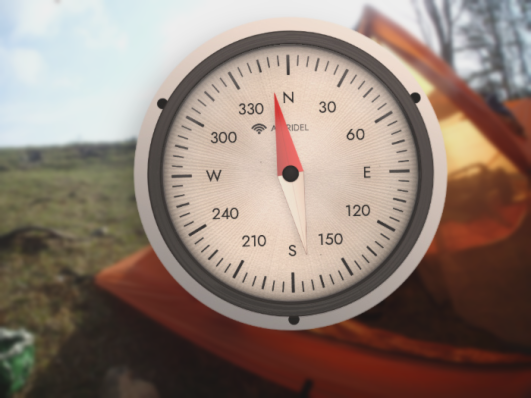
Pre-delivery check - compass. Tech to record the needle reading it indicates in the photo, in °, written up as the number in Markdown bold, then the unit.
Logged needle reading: **350** °
